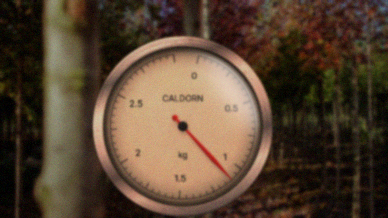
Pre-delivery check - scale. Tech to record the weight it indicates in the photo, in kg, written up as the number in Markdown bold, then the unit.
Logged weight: **1.1** kg
